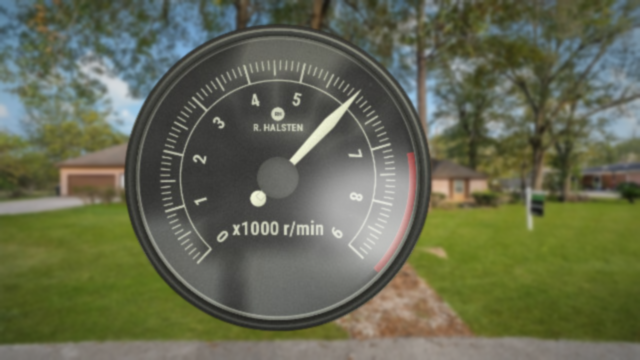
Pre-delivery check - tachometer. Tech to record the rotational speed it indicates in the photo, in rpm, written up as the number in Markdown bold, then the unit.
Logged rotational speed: **6000** rpm
